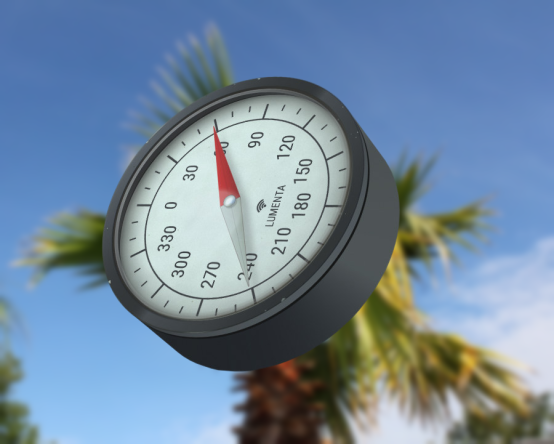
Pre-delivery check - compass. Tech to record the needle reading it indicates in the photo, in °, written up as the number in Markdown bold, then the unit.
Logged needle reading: **60** °
